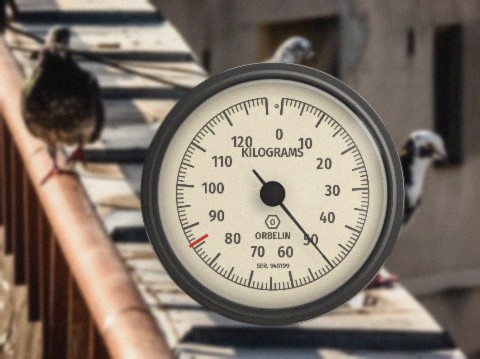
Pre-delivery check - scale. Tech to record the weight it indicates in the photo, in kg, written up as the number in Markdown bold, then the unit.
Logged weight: **50** kg
